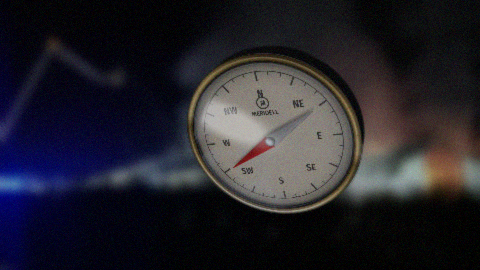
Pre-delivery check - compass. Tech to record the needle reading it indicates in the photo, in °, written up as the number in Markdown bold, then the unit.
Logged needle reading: **240** °
